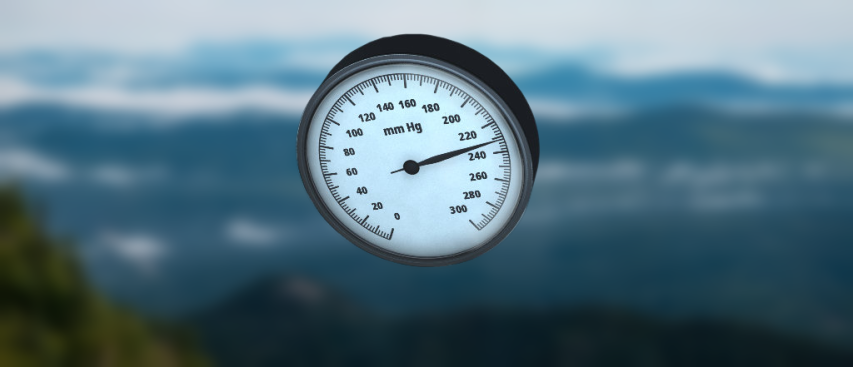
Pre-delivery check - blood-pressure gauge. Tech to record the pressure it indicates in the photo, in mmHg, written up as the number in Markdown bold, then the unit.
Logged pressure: **230** mmHg
